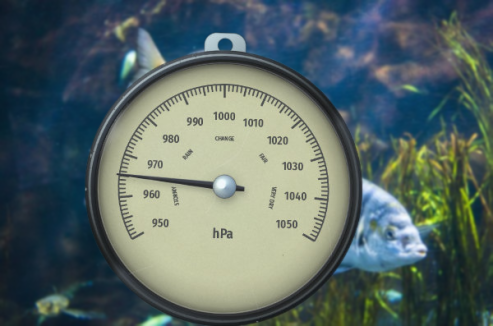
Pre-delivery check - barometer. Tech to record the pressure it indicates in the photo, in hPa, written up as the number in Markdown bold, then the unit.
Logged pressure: **965** hPa
